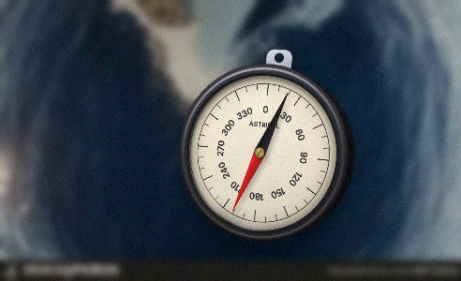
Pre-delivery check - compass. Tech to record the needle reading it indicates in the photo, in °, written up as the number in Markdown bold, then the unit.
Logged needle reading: **200** °
